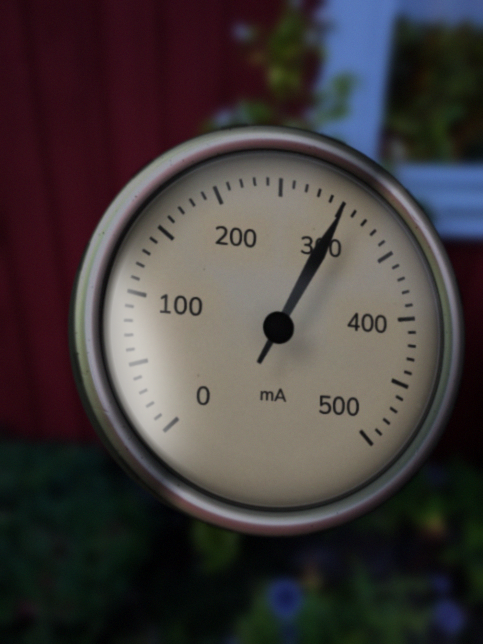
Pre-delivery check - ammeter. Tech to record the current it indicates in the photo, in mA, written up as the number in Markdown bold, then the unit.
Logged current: **300** mA
